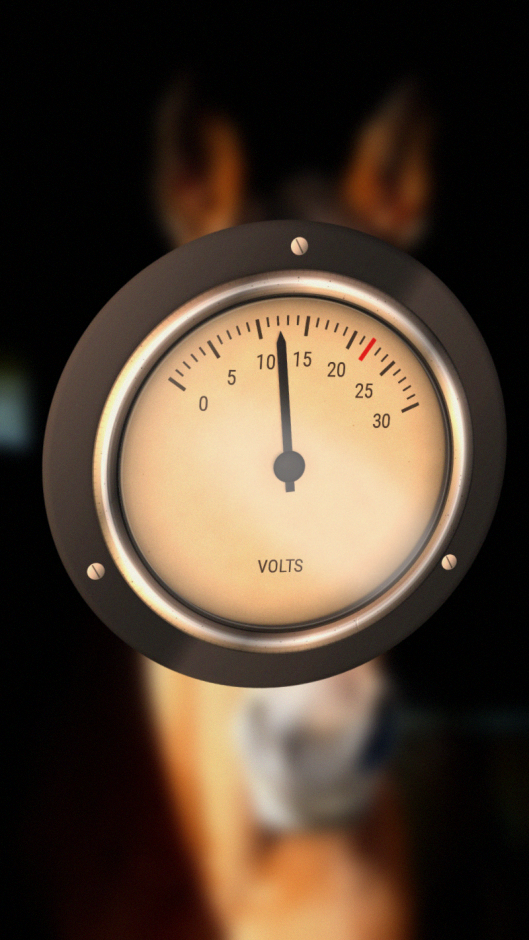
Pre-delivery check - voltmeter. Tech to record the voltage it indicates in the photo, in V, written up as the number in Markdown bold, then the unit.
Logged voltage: **12** V
